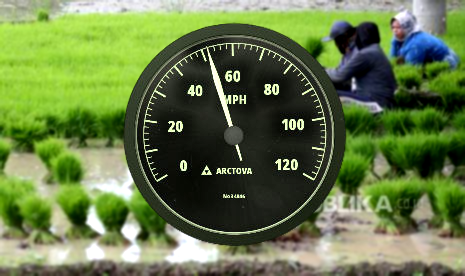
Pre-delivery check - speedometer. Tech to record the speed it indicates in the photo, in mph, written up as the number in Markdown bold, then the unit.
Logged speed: **52** mph
